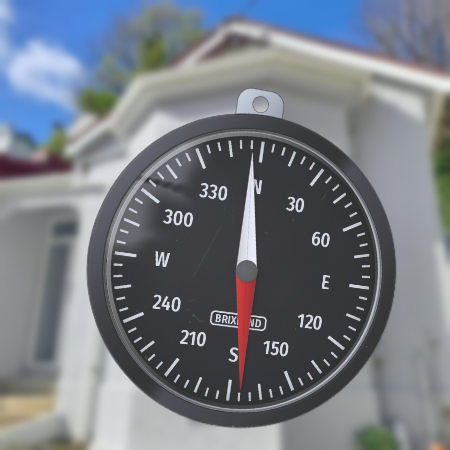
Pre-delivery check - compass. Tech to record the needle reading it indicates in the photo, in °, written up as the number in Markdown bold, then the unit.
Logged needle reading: **175** °
